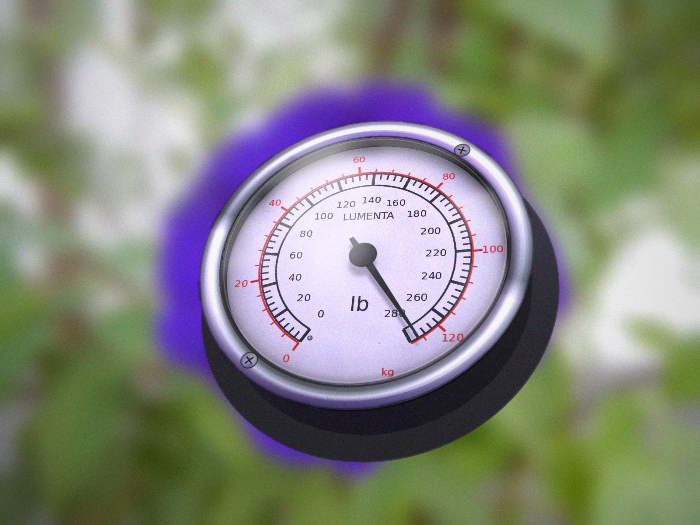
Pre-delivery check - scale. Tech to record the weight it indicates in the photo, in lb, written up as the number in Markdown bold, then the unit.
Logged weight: **276** lb
